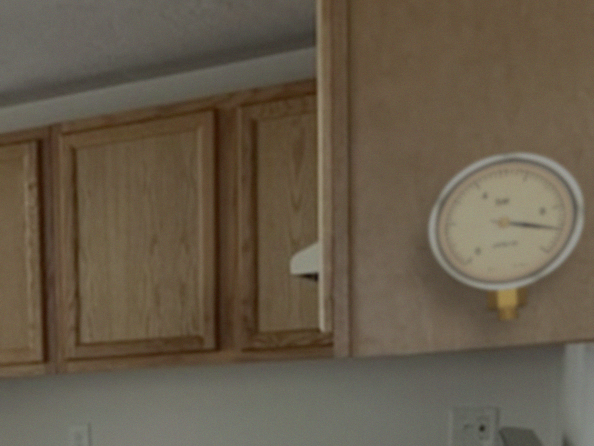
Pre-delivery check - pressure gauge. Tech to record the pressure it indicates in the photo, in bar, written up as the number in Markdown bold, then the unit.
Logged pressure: **9** bar
